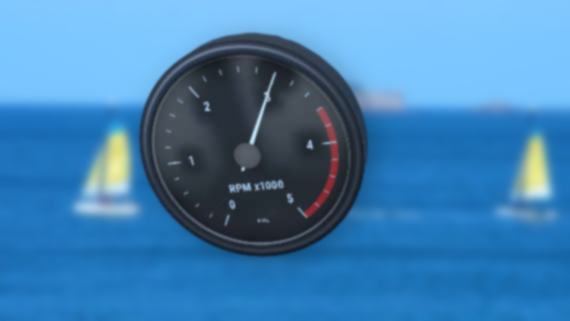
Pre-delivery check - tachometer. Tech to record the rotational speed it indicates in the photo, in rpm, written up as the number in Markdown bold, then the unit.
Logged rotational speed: **3000** rpm
